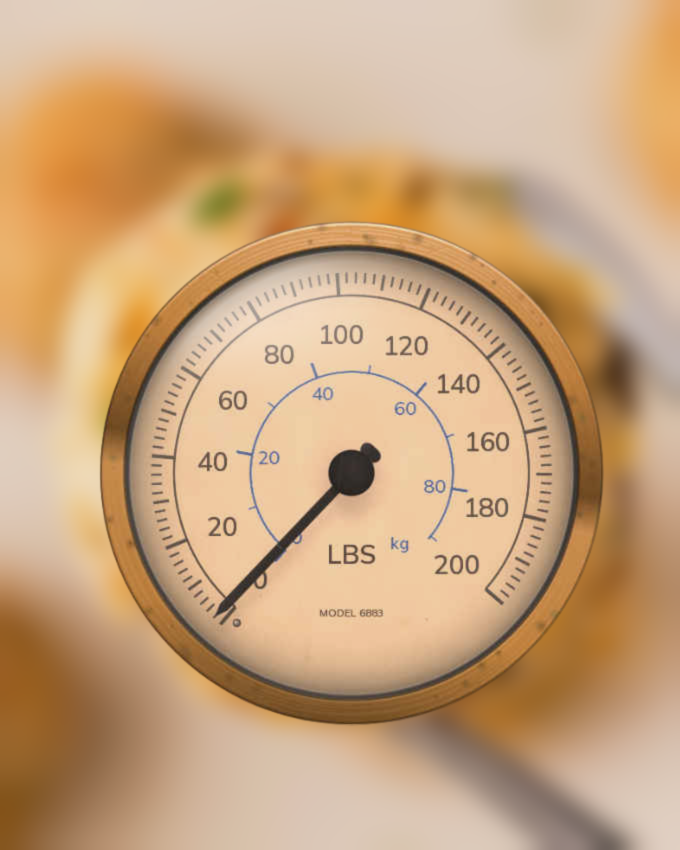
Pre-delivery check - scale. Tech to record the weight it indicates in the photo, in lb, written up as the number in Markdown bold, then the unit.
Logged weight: **2** lb
